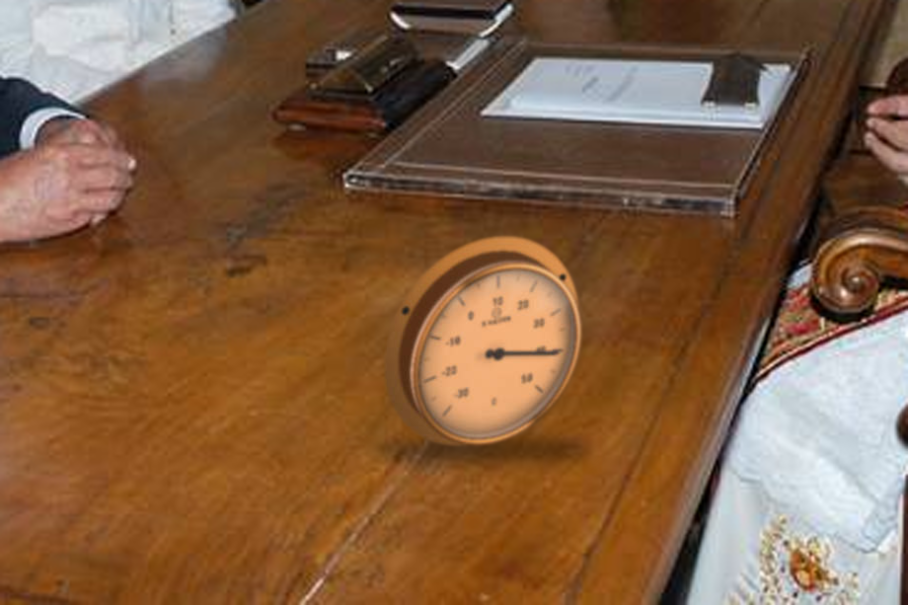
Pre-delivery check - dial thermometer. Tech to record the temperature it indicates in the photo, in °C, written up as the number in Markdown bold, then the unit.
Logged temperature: **40** °C
